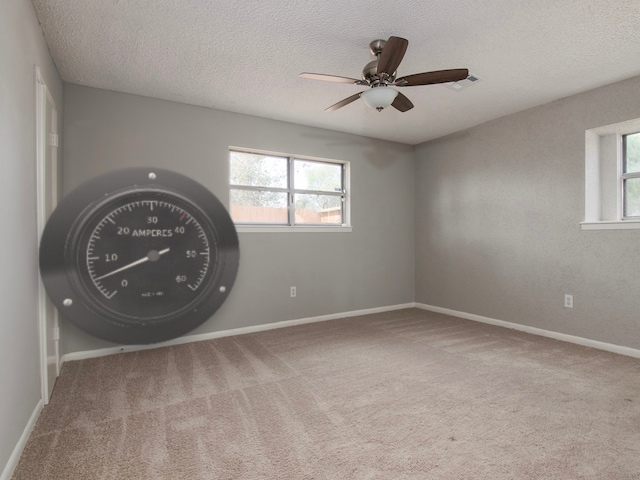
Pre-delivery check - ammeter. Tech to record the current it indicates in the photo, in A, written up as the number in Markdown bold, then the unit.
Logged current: **5** A
